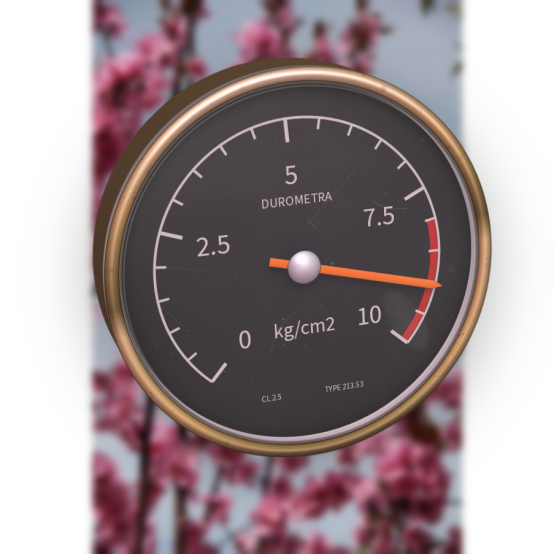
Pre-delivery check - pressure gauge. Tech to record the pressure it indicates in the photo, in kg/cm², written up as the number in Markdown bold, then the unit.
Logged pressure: **9** kg/cm²
